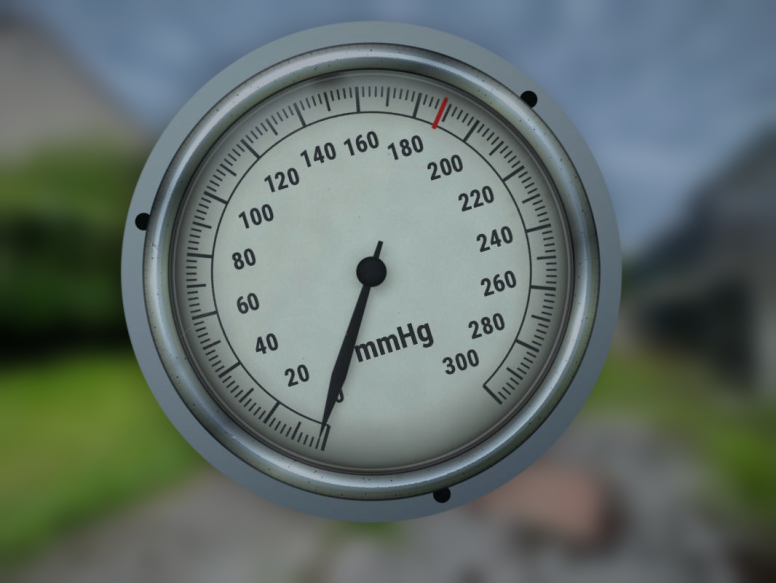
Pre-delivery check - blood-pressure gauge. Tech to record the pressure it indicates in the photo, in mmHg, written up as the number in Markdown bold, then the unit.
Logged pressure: **2** mmHg
